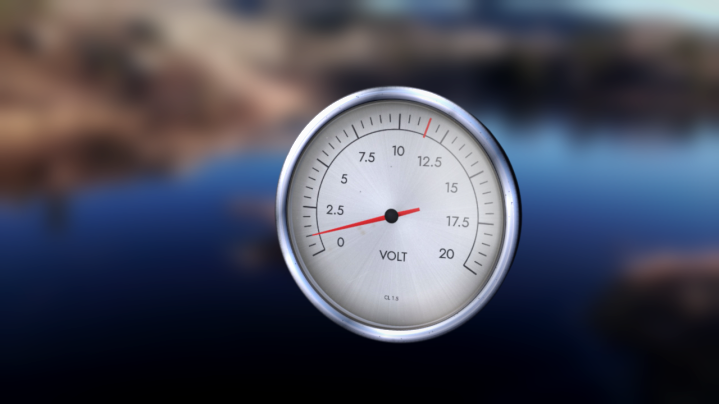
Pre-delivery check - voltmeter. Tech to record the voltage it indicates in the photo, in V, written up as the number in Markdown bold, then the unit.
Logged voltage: **1** V
